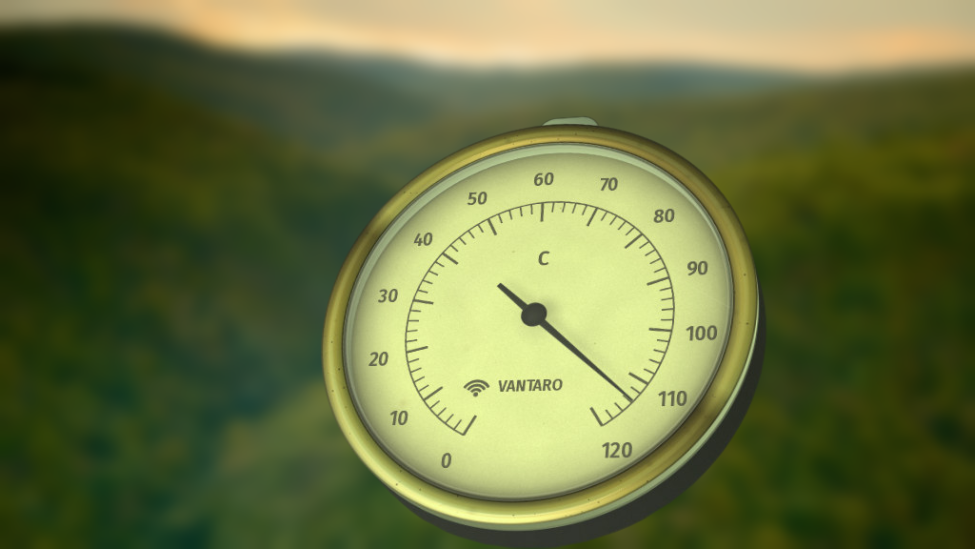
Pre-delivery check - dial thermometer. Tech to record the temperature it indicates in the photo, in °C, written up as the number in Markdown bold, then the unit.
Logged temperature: **114** °C
